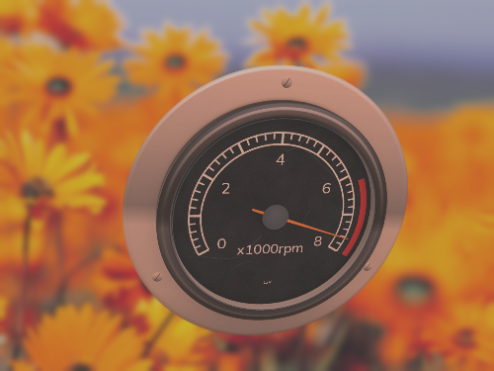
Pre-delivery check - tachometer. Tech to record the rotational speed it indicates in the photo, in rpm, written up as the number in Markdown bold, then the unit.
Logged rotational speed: **7600** rpm
